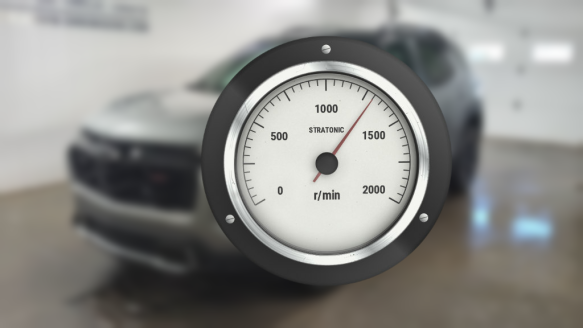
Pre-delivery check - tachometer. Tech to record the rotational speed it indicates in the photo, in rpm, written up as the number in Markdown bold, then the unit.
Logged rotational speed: **1300** rpm
